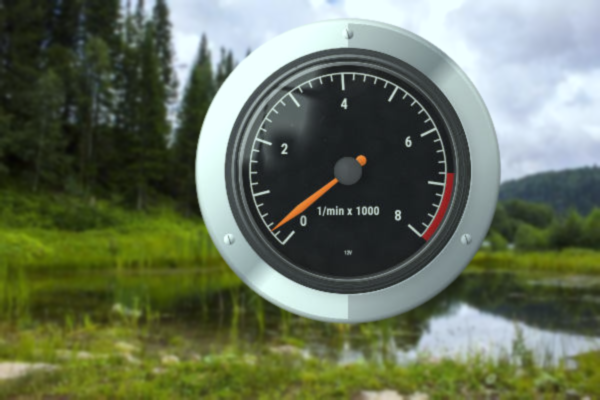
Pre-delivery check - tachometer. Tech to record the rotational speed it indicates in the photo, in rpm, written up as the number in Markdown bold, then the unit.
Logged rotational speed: **300** rpm
